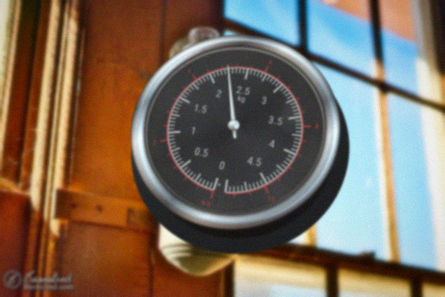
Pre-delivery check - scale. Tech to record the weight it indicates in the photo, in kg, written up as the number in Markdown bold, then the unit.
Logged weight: **2.25** kg
